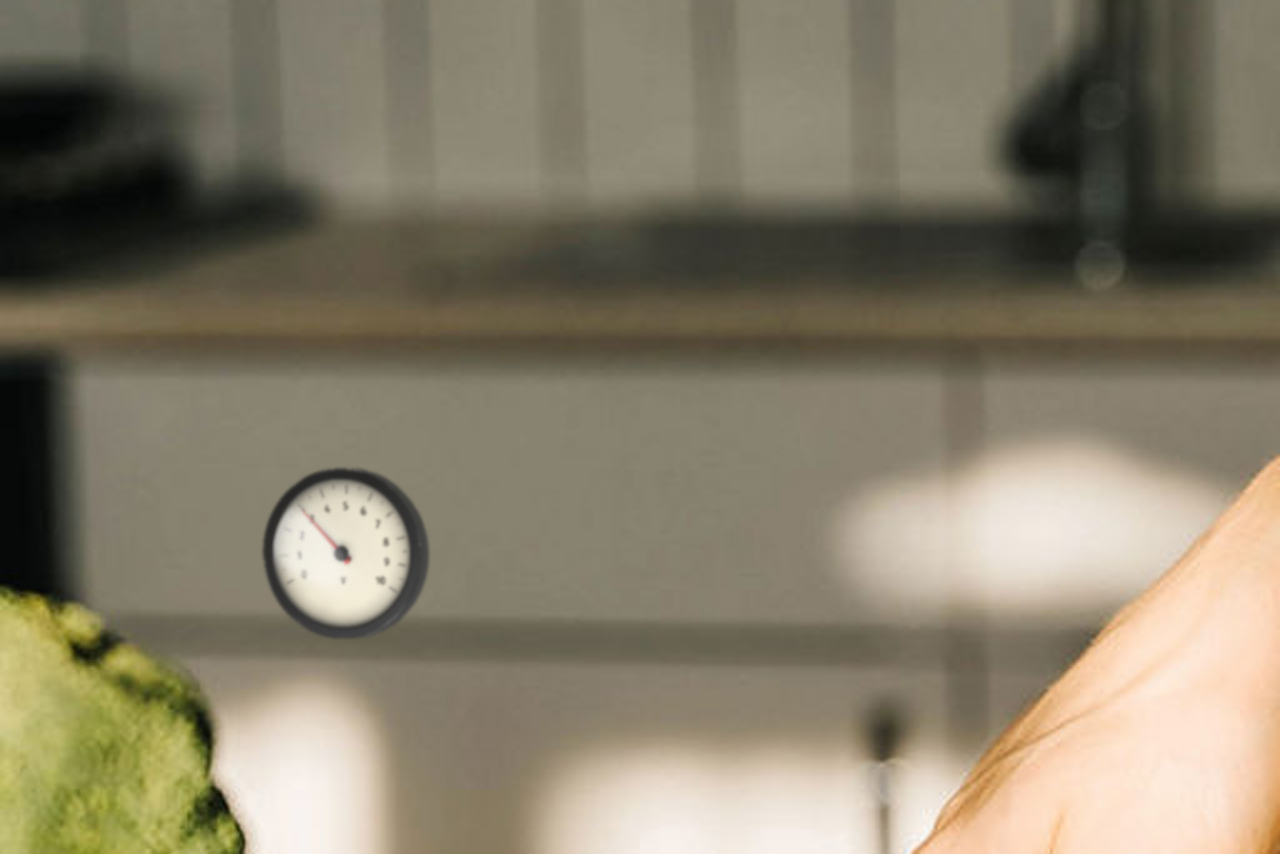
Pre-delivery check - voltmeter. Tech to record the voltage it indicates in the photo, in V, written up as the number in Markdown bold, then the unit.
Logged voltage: **3** V
